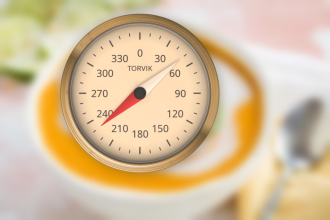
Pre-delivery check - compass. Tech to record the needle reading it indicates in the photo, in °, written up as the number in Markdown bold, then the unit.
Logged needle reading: **230** °
